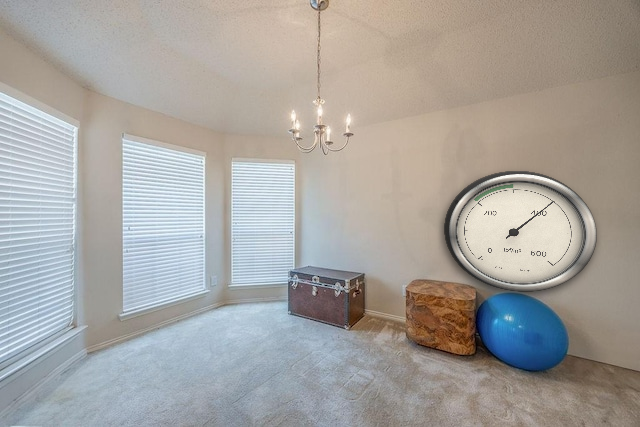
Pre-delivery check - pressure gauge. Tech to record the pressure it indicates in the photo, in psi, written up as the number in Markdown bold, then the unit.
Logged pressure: **400** psi
